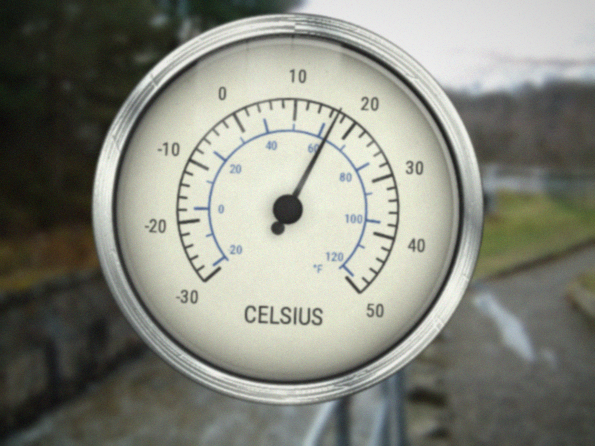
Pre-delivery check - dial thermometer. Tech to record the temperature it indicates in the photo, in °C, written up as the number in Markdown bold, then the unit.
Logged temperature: **17** °C
